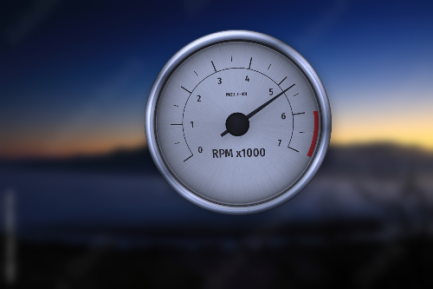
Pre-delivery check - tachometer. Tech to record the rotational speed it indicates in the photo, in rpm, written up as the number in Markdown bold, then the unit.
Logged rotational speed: **5250** rpm
